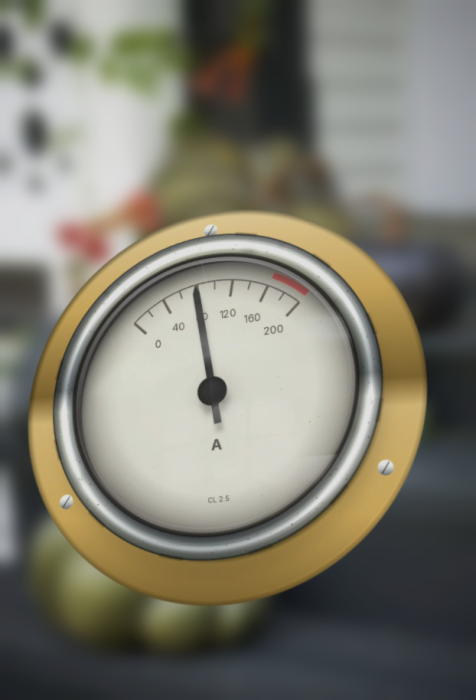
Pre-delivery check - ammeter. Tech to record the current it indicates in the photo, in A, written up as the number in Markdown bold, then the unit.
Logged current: **80** A
